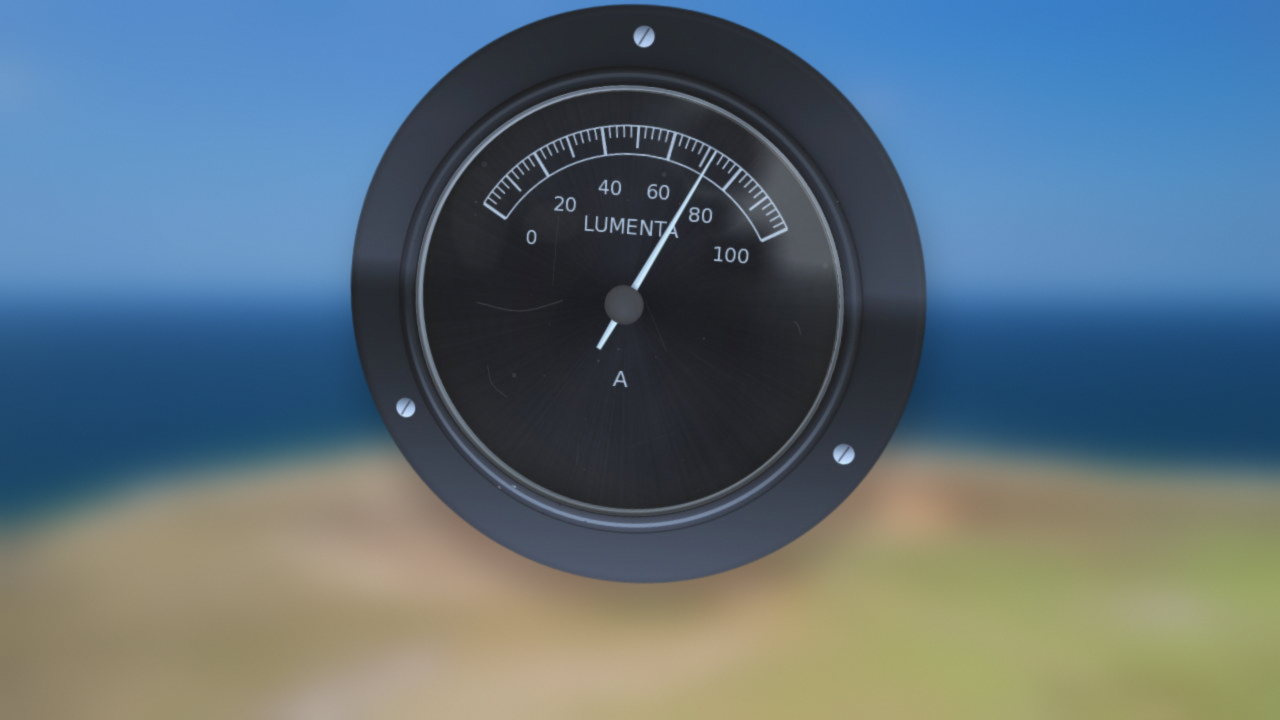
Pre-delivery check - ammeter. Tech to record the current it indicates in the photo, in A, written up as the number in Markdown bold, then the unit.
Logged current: **72** A
